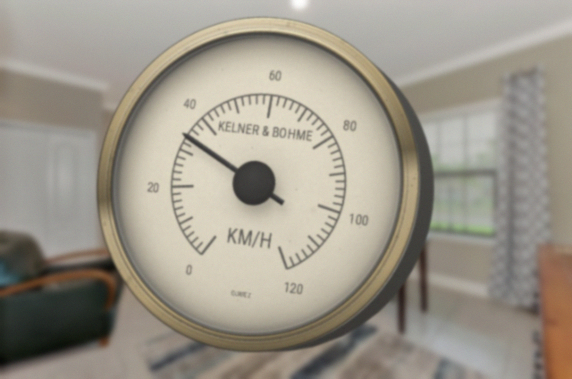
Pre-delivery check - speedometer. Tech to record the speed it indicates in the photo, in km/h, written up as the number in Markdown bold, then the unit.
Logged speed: **34** km/h
